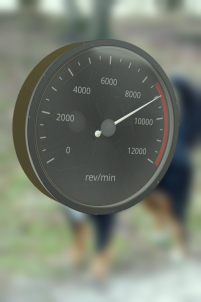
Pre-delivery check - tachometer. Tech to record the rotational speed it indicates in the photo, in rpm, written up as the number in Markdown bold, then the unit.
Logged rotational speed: **9000** rpm
